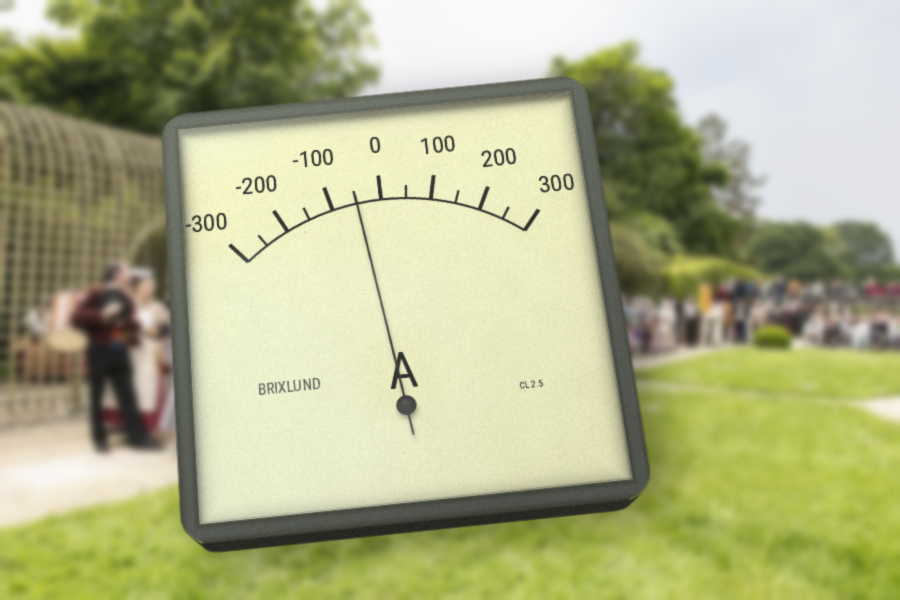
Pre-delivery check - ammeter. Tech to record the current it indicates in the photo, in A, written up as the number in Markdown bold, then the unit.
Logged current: **-50** A
